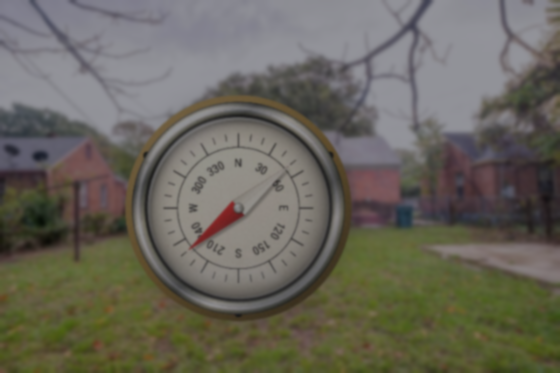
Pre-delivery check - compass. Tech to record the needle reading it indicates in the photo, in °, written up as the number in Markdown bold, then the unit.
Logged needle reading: **230** °
